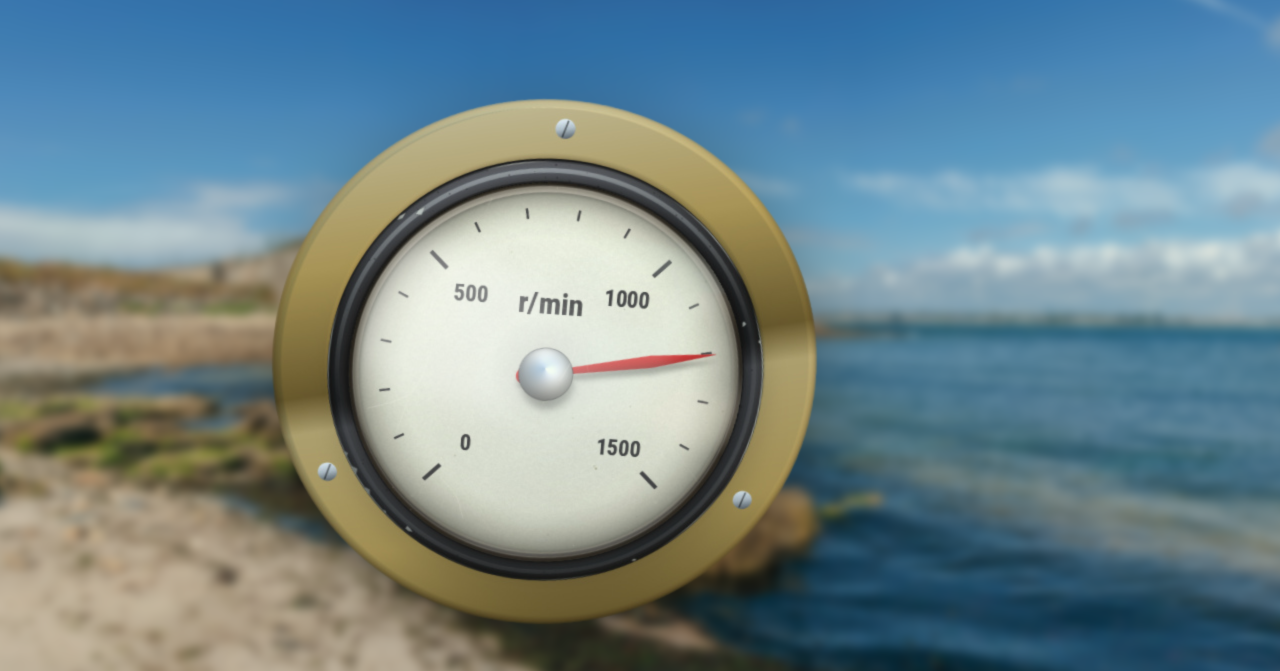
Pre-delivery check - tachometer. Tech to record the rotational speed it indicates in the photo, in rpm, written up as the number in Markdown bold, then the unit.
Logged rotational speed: **1200** rpm
